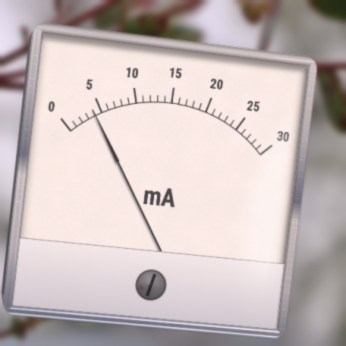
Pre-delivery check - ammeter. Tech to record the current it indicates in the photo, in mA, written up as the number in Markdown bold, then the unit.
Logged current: **4** mA
